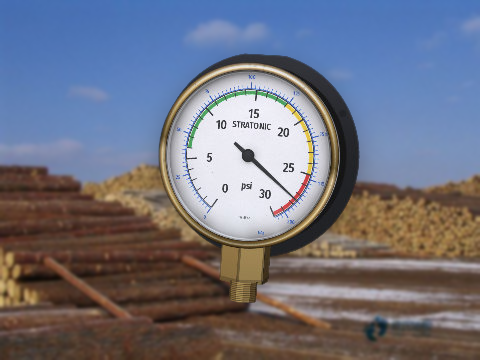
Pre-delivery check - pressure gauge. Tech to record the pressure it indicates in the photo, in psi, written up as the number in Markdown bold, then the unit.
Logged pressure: **27.5** psi
